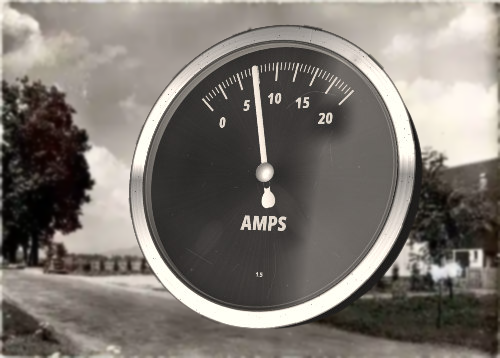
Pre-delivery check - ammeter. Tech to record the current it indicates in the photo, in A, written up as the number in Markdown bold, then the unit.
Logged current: **7.5** A
